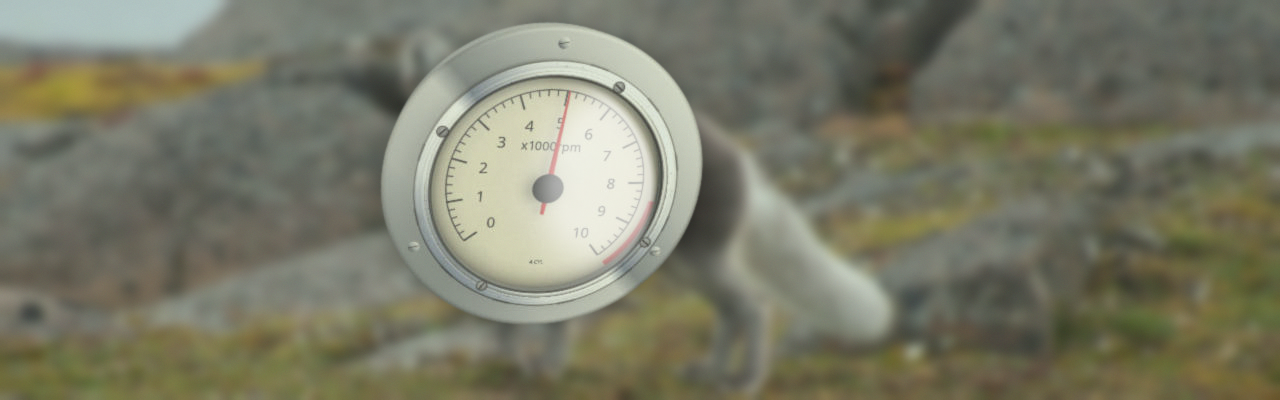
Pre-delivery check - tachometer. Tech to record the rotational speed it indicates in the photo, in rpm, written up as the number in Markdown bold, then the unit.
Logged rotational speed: **5000** rpm
